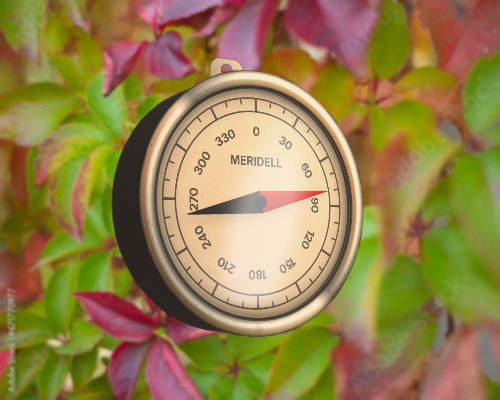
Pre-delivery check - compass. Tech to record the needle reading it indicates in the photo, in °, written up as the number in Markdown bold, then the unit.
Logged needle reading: **80** °
